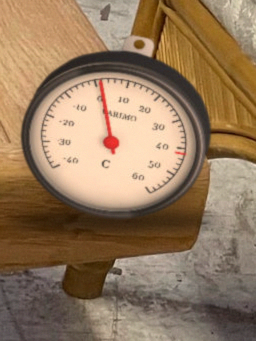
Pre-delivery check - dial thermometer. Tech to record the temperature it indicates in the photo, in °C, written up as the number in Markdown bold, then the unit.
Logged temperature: **2** °C
